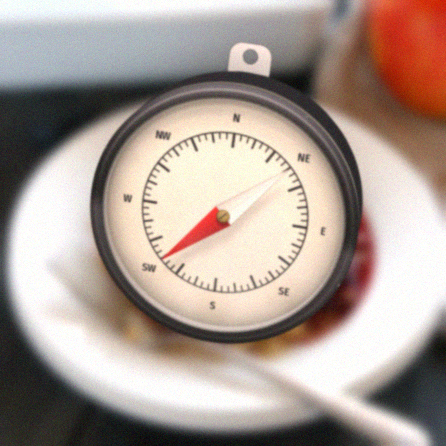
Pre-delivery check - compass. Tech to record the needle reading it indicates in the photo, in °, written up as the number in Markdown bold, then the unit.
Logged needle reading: **225** °
